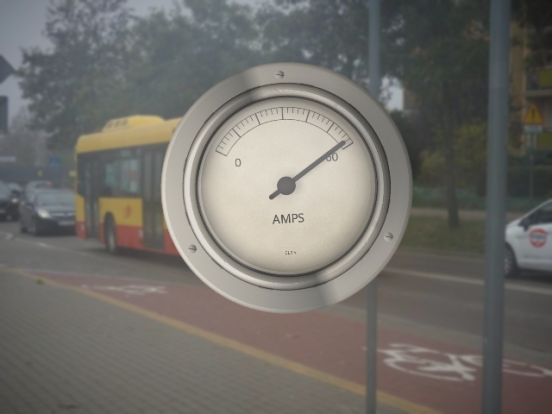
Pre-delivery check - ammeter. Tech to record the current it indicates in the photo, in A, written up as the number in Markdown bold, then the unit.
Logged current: **58** A
